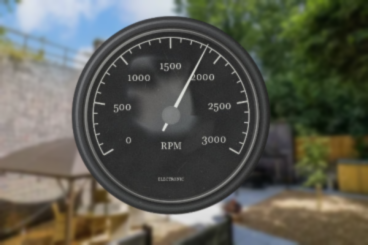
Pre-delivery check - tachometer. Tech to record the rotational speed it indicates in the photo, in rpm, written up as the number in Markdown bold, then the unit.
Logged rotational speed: **1850** rpm
